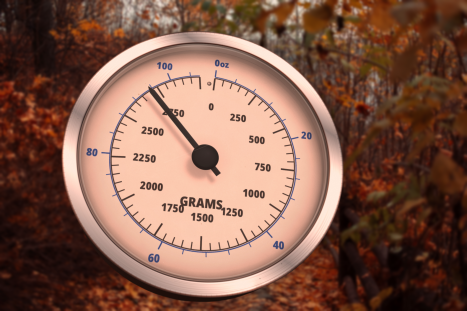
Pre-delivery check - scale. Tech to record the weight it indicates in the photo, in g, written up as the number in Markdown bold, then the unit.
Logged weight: **2700** g
